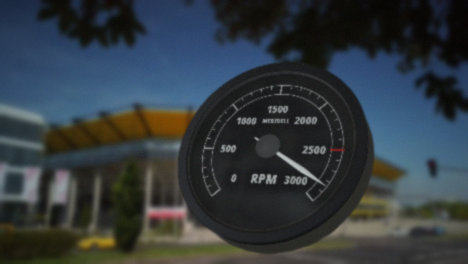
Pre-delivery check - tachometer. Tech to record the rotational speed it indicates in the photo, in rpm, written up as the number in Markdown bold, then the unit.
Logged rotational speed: **2850** rpm
